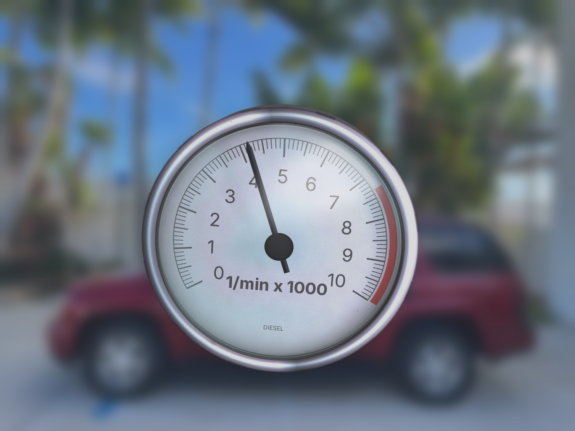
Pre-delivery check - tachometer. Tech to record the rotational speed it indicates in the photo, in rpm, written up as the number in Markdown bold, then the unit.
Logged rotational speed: **4200** rpm
